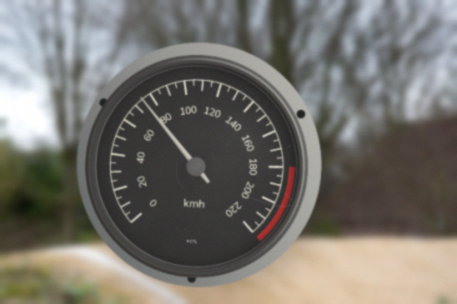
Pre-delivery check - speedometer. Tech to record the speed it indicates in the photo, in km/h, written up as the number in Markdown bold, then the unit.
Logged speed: **75** km/h
